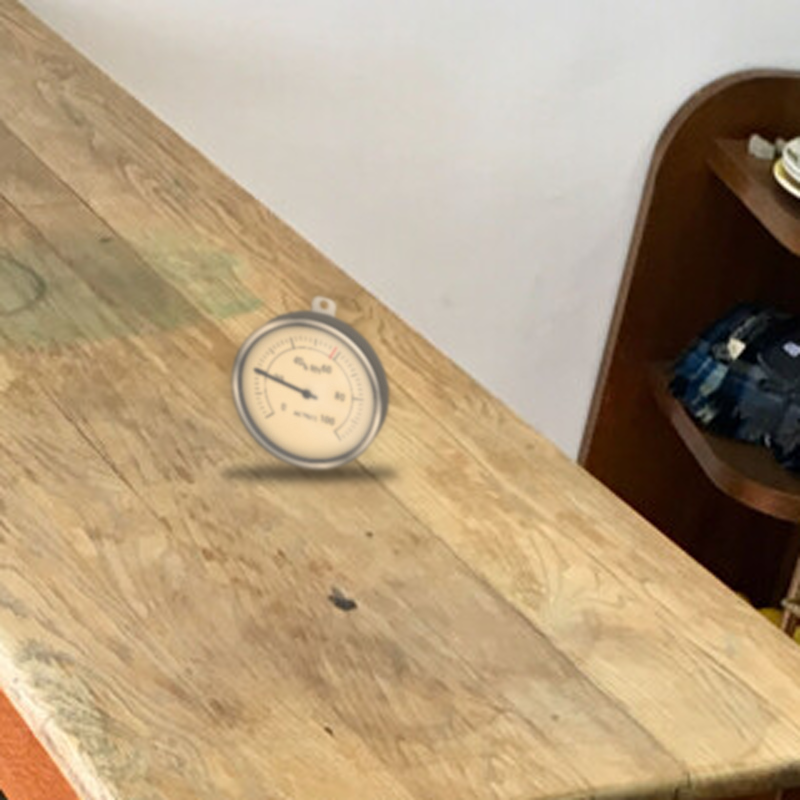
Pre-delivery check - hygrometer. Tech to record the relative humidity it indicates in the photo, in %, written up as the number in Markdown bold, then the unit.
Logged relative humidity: **20** %
